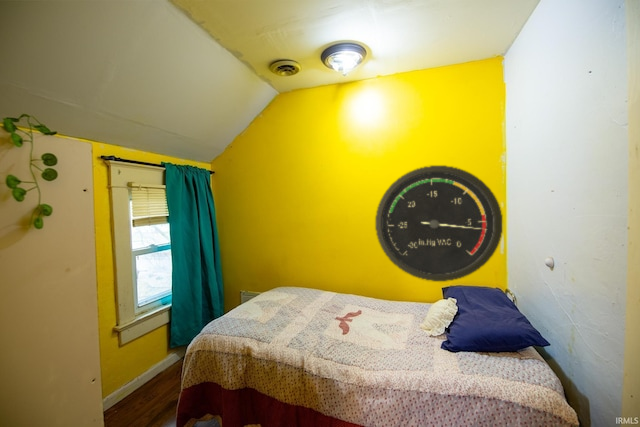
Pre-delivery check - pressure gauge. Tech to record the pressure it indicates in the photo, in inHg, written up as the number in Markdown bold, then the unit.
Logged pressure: **-4** inHg
